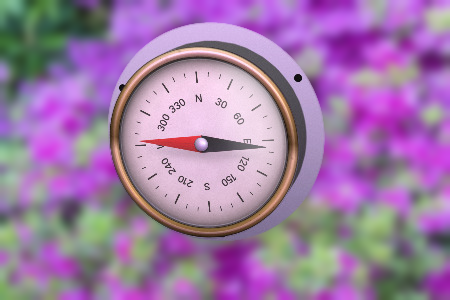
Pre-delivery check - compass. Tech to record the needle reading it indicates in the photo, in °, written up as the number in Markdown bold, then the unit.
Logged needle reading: **275** °
